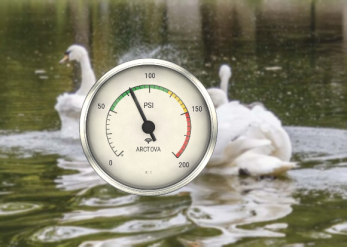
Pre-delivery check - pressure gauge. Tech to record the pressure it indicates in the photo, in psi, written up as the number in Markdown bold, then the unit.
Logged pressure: **80** psi
